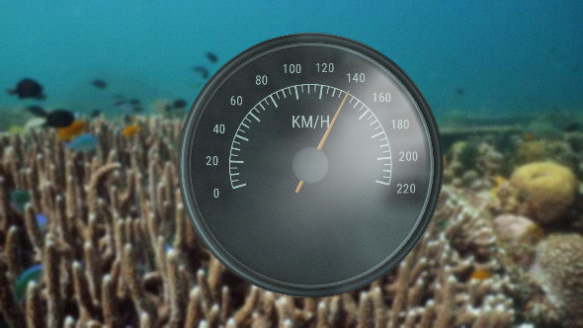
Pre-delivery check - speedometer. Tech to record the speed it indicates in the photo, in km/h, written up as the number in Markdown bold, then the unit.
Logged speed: **140** km/h
